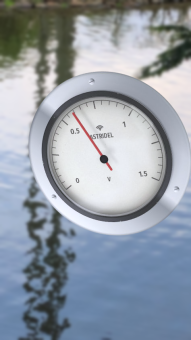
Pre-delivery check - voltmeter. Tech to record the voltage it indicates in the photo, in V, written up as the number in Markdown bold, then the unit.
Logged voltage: **0.6** V
